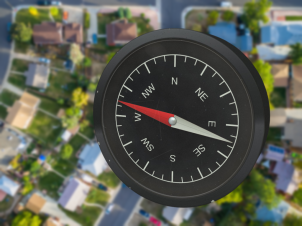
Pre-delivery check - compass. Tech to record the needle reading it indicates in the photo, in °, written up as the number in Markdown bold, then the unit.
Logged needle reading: **285** °
